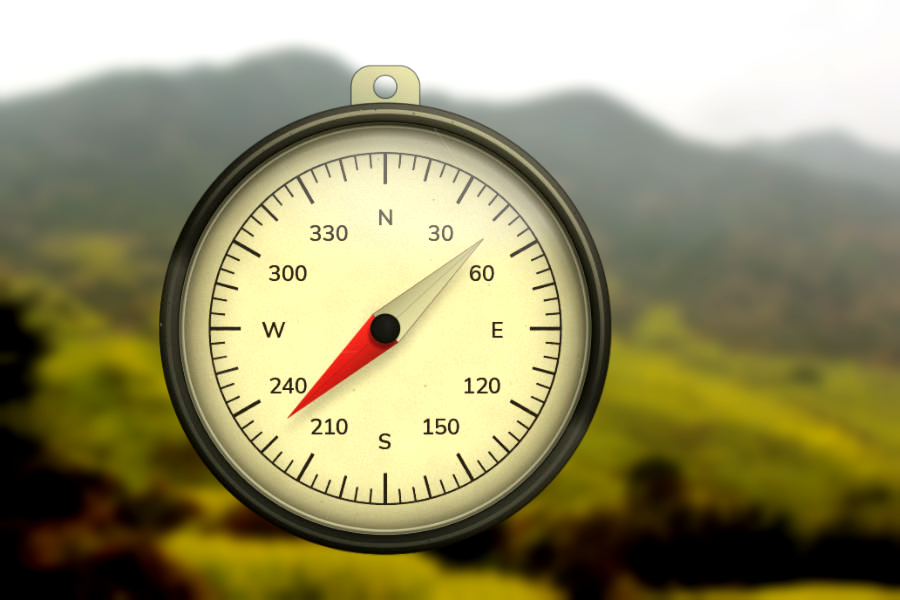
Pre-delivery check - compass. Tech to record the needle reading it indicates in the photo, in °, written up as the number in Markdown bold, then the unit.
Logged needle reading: **227.5** °
